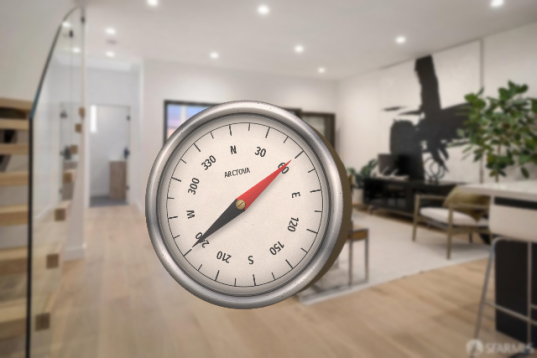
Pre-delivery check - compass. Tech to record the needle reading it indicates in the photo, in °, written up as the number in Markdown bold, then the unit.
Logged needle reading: **60** °
